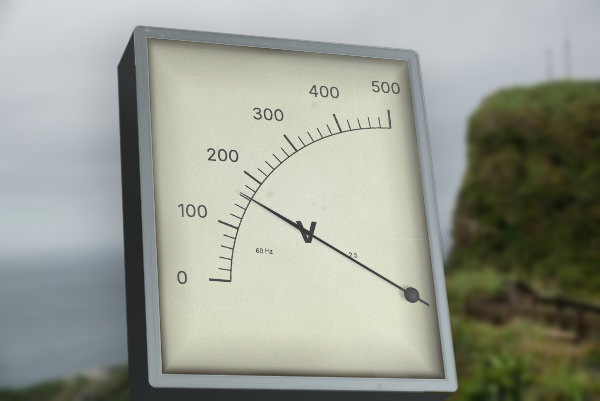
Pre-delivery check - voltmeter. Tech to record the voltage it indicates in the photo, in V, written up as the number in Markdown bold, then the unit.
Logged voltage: **160** V
